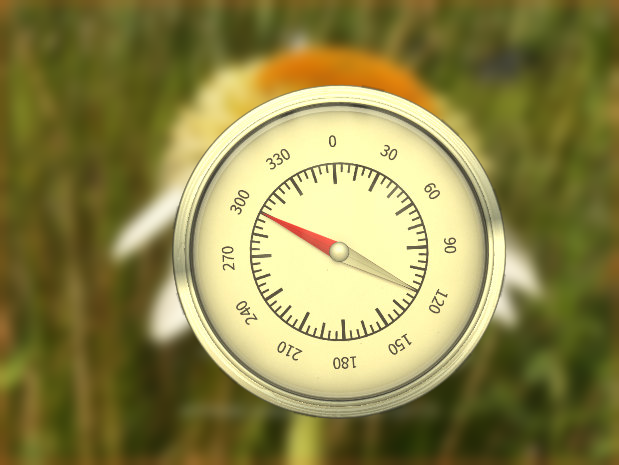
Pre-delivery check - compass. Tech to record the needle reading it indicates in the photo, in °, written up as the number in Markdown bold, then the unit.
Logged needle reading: **300** °
